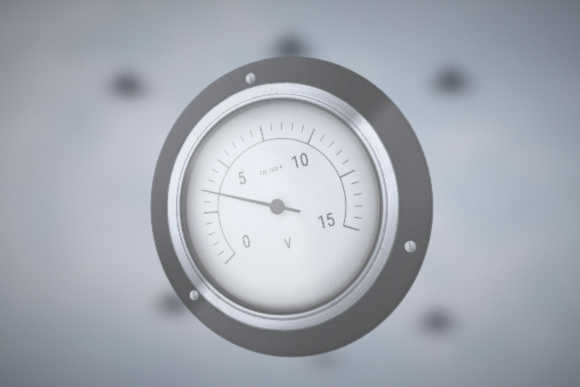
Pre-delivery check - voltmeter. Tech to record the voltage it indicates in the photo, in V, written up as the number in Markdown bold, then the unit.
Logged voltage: **3.5** V
